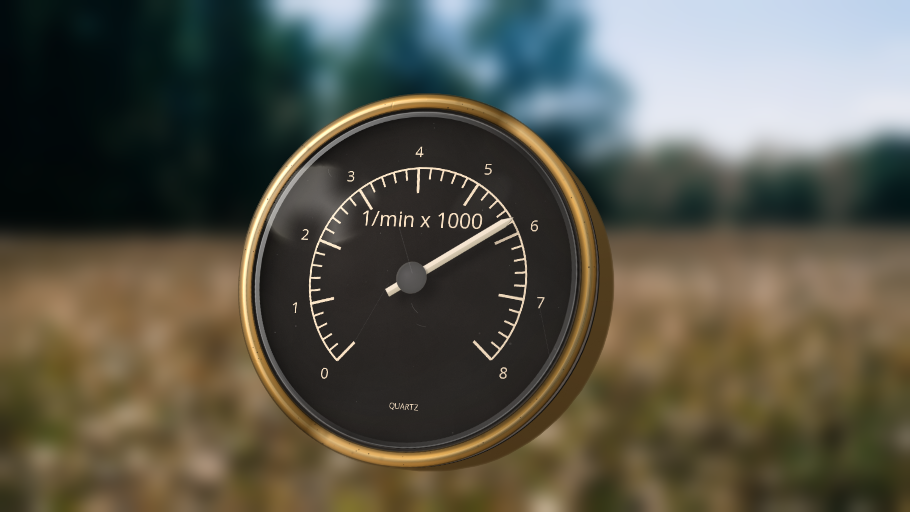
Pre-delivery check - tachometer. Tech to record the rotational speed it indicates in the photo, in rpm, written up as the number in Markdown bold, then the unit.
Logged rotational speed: **5800** rpm
